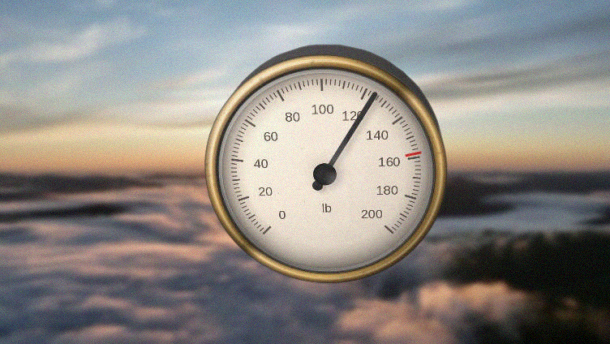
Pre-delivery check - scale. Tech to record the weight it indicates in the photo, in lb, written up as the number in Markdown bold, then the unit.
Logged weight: **124** lb
